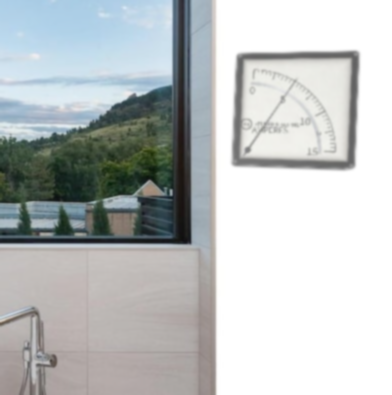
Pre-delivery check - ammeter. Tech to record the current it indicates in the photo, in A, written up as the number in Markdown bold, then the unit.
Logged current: **5** A
